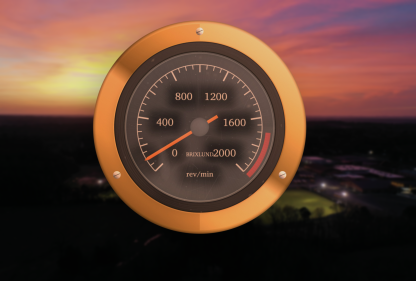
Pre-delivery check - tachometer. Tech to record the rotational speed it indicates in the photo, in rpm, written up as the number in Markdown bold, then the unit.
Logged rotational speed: **100** rpm
